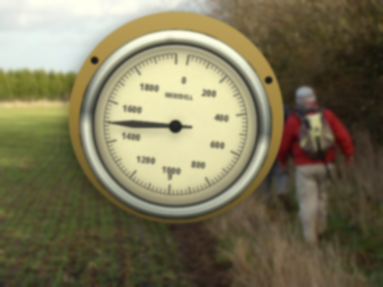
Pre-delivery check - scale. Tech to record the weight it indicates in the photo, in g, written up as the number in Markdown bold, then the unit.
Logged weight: **1500** g
